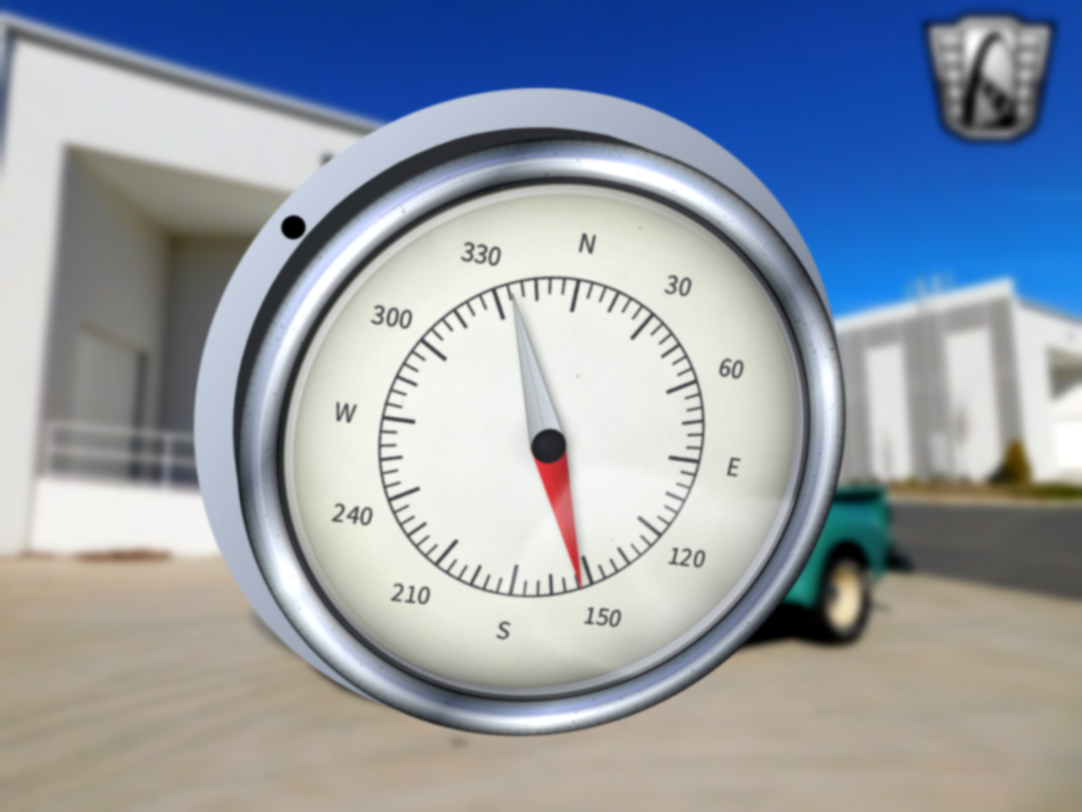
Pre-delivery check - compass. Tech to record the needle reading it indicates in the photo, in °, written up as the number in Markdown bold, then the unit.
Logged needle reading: **155** °
